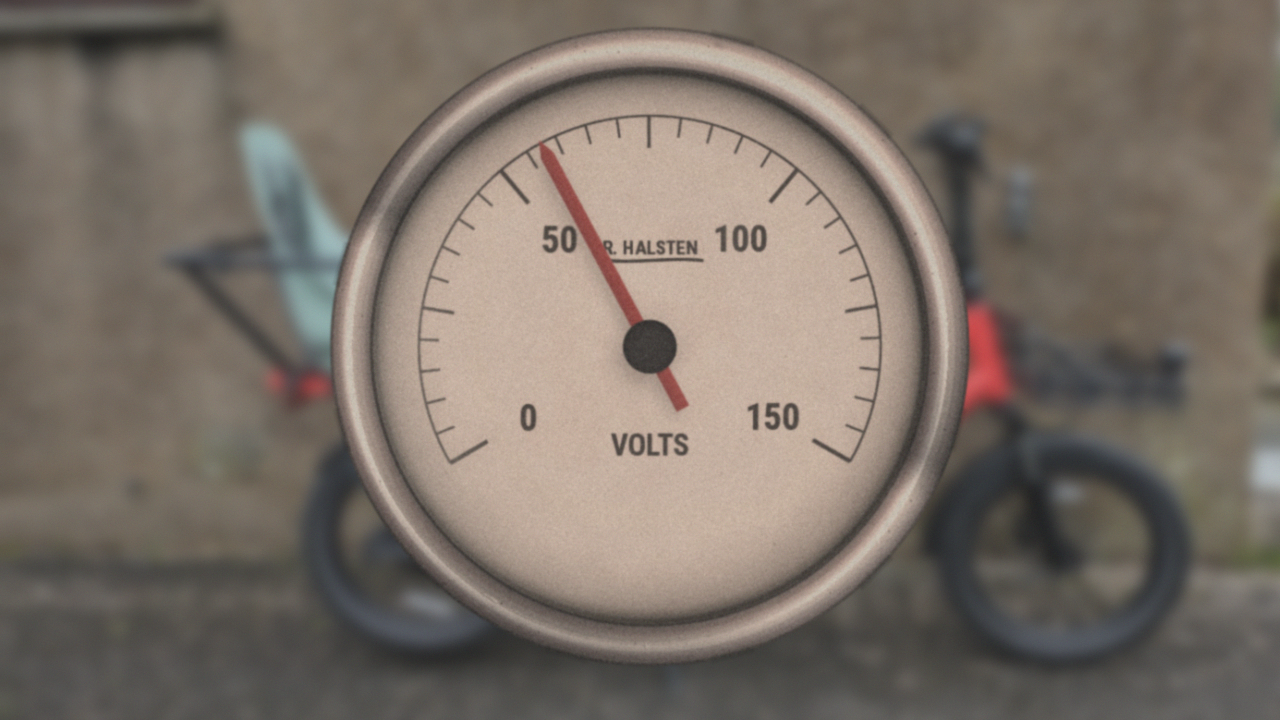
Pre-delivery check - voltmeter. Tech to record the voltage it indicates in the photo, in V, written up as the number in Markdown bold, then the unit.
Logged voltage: **57.5** V
